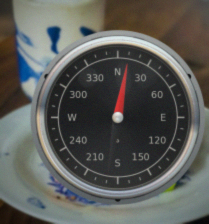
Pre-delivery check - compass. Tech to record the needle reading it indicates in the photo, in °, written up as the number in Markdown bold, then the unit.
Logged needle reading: **10** °
